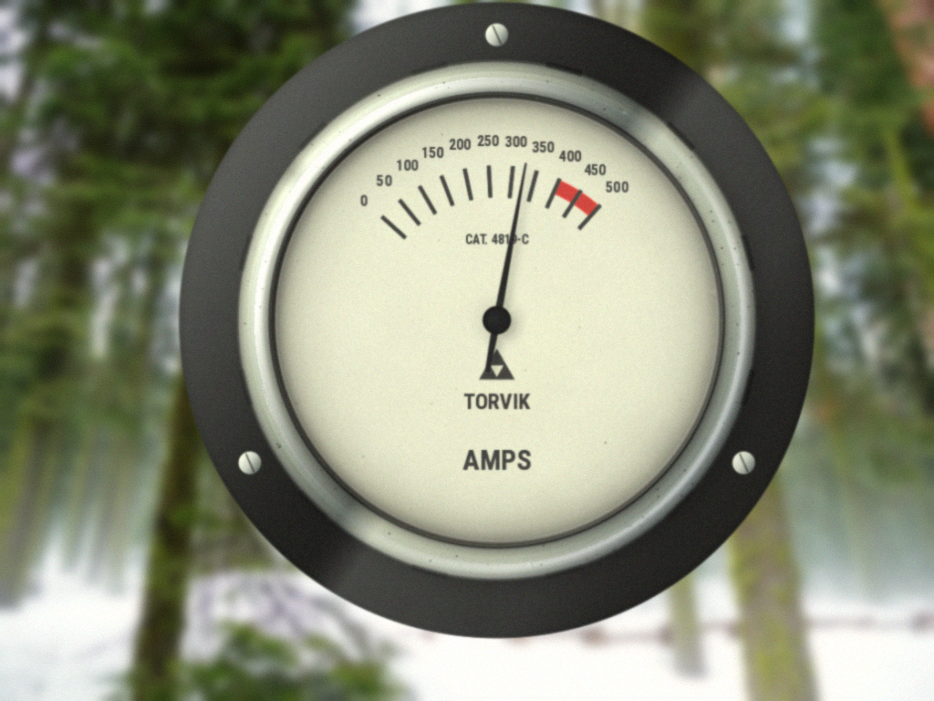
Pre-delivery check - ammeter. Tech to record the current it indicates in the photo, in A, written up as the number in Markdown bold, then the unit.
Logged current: **325** A
